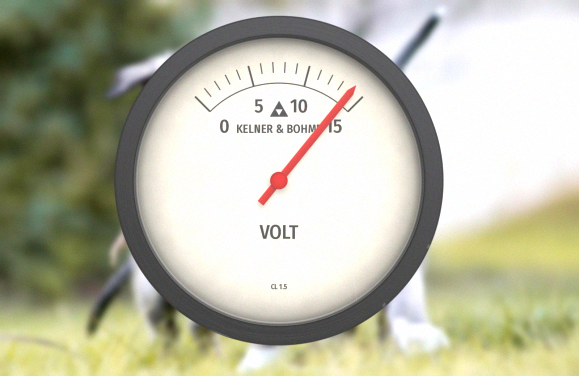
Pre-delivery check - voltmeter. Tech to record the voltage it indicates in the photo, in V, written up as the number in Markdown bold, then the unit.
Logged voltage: **14** V
